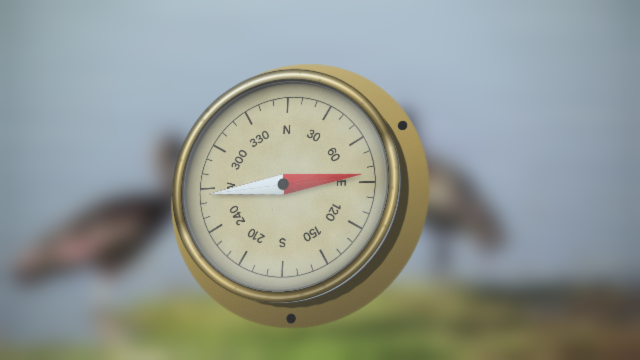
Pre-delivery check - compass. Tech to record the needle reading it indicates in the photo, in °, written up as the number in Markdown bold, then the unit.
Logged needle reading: **85** °
